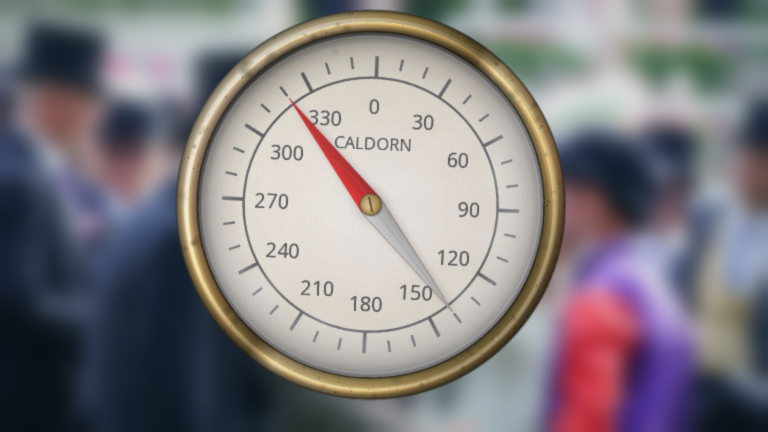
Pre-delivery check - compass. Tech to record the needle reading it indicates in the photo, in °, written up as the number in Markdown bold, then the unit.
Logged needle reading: **320** °
